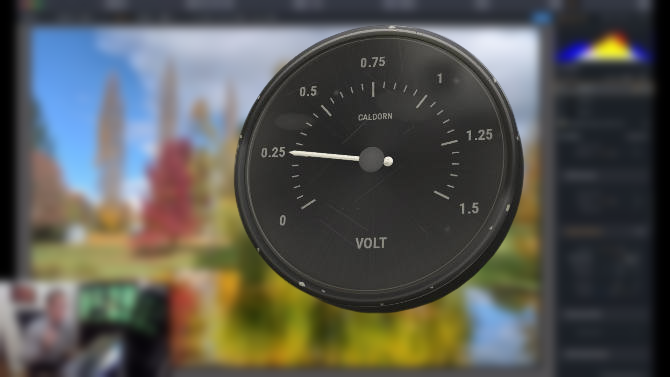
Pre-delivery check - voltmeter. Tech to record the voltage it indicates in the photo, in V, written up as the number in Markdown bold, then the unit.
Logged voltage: **0.25** V
